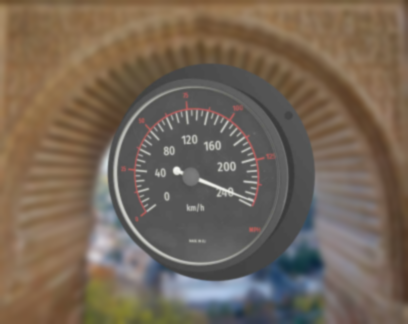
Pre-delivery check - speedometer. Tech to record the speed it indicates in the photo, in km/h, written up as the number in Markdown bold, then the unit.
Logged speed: **235** km/h
